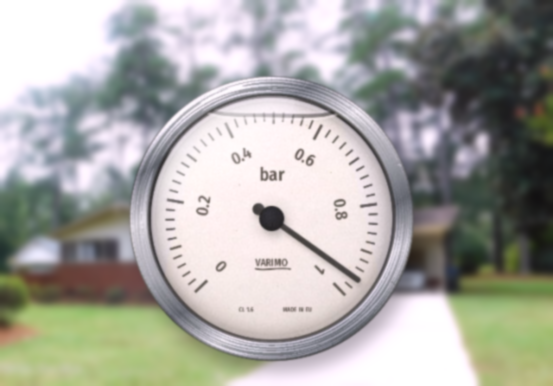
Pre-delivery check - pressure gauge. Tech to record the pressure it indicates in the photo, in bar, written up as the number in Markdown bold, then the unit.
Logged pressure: **0.96** bar
